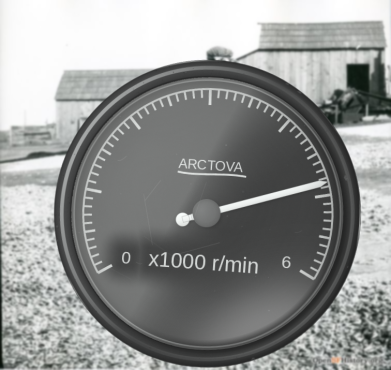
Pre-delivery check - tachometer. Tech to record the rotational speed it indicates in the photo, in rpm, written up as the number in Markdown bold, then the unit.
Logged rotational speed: **4850** rpm
